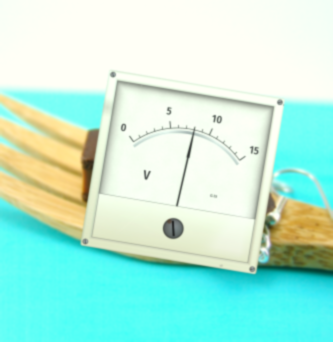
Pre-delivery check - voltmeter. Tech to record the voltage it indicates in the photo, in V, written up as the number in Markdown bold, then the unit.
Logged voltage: **8** V
